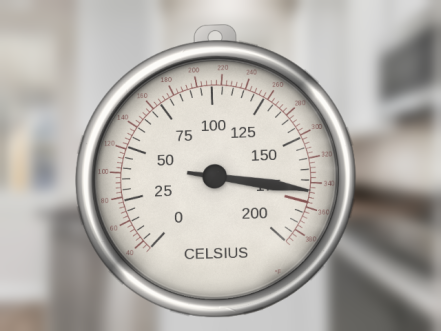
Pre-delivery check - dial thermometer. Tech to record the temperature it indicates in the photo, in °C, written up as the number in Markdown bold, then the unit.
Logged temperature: **175** °C
